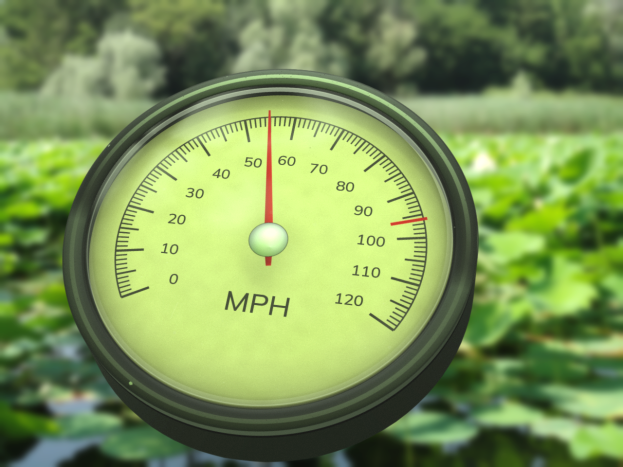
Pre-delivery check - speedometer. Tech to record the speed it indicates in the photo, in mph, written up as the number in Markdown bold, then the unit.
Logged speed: **55** mph
